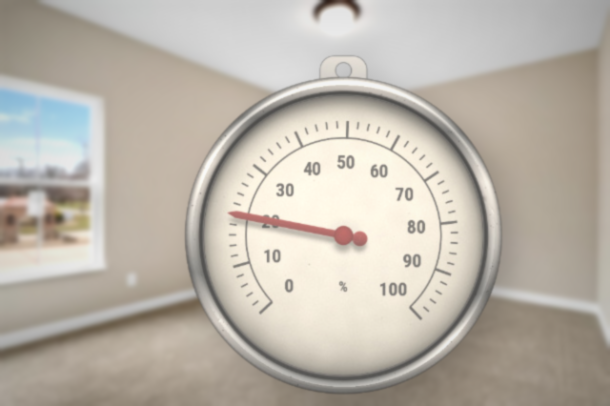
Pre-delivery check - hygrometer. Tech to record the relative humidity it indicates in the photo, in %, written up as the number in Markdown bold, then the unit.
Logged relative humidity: **20** %
